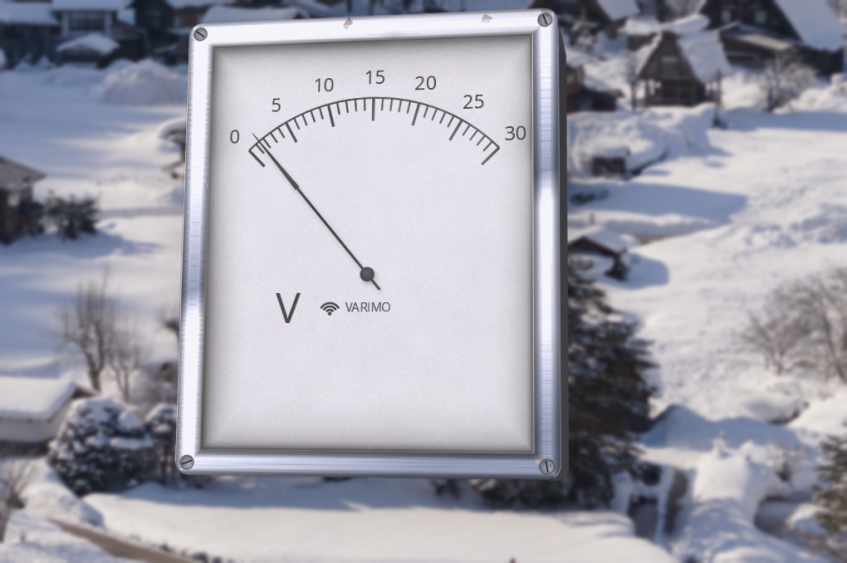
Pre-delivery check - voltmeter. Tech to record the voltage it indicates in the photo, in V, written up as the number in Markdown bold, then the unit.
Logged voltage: **1.5** V
